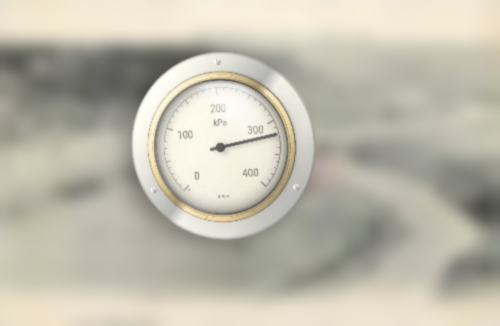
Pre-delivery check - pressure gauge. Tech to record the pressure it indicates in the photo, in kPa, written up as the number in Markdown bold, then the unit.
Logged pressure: **320** kPa
